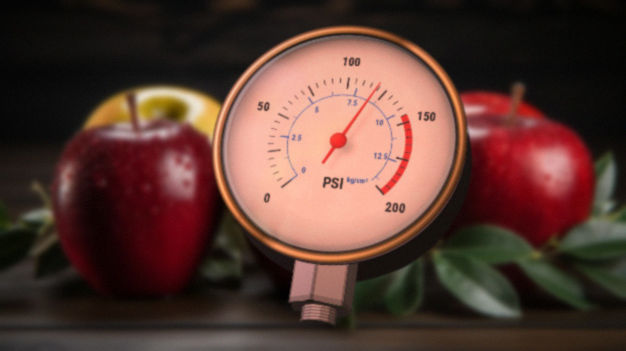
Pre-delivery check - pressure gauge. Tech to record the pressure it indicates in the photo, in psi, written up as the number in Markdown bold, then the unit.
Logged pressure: **120** psi
